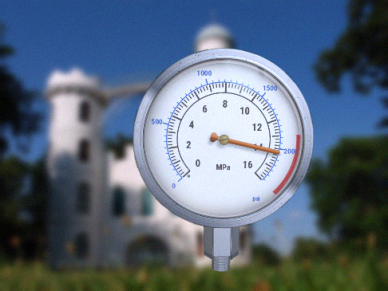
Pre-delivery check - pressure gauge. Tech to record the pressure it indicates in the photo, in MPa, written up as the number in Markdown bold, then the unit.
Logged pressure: **14** MPa
